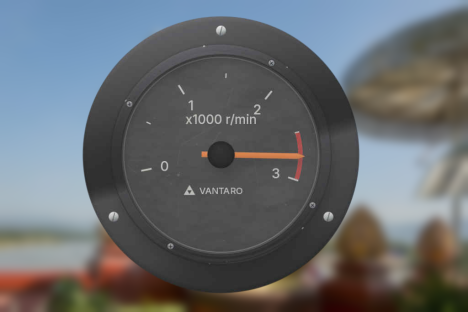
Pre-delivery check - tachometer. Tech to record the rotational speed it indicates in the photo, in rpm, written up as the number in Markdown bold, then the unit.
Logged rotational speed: **2750** rpm
